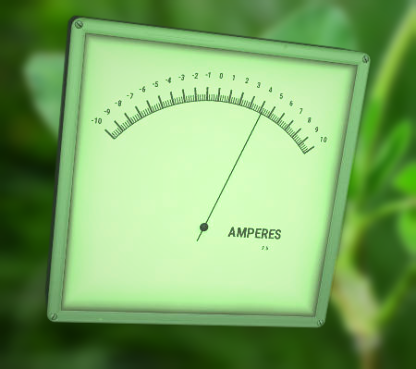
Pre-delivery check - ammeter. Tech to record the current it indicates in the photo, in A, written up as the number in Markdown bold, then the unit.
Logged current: **4** A
